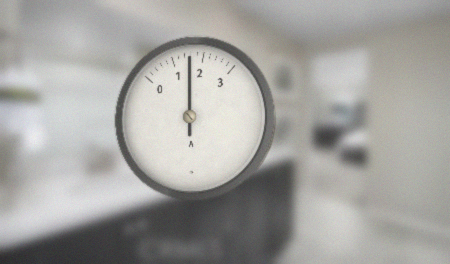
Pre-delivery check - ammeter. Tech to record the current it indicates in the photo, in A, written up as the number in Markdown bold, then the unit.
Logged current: **1.6** A
